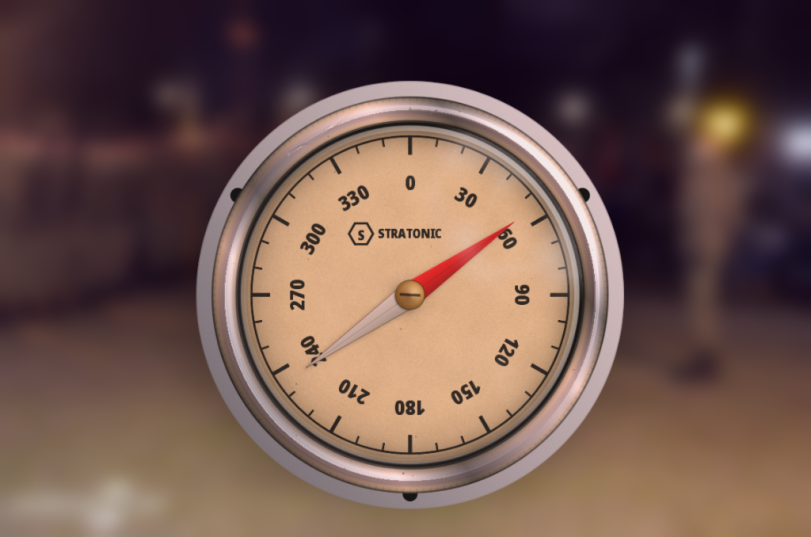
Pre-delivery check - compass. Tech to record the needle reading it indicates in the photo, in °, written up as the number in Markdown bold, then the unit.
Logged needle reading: **55** °
